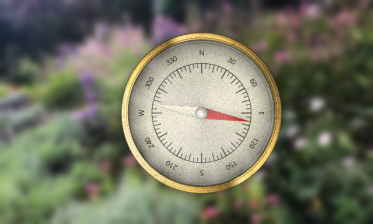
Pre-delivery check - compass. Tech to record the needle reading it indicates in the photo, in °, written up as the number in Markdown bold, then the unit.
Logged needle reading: **100** °
